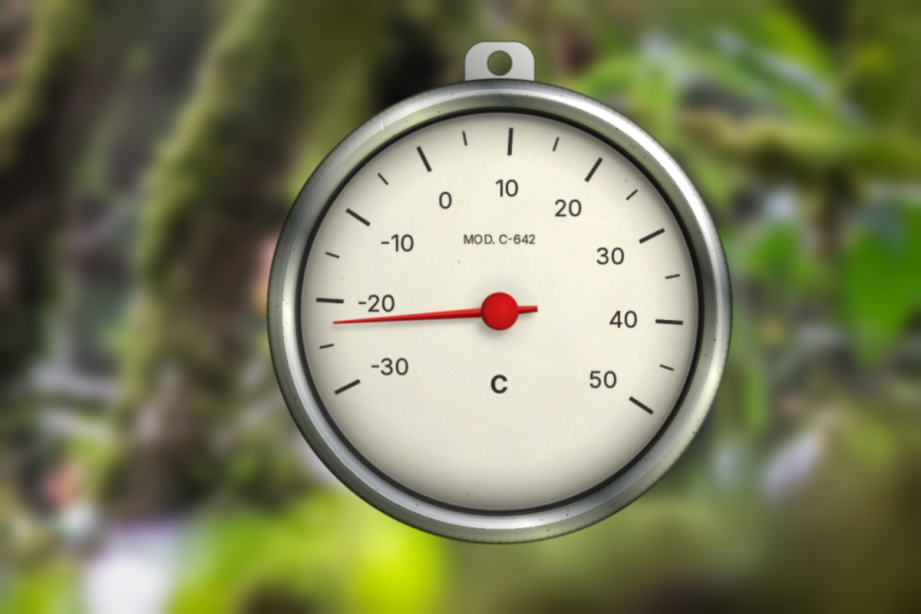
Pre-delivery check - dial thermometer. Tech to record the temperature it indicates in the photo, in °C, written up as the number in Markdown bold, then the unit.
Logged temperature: **-22.5** °C
